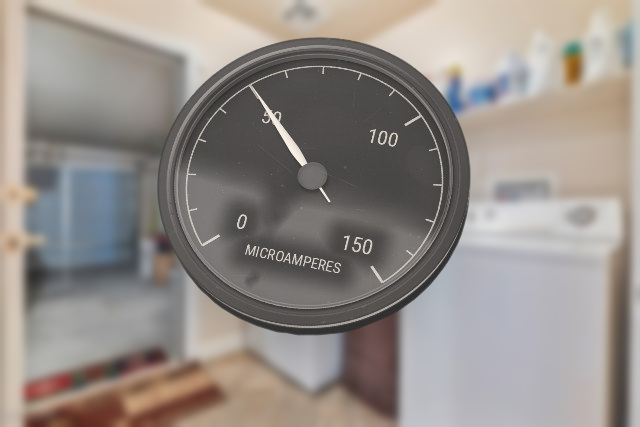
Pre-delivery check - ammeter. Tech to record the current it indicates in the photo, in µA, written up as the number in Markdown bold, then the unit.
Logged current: **50** µA
